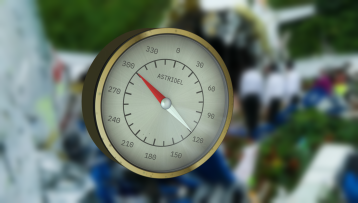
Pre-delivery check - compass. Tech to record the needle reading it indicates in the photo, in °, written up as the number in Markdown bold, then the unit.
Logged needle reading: **300** °
